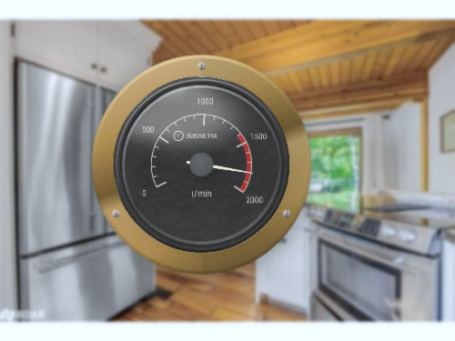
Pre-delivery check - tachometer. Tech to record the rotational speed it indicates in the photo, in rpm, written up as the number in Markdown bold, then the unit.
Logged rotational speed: **1800** rpm
